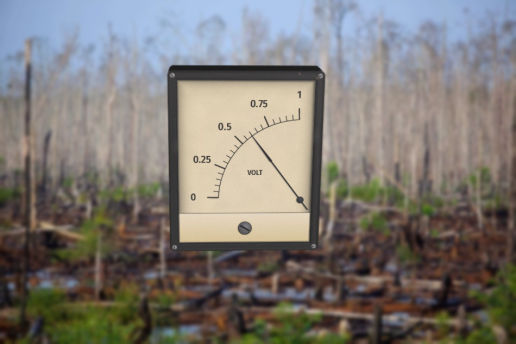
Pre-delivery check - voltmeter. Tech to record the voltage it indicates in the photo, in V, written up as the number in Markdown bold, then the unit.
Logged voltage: **0.6** V
